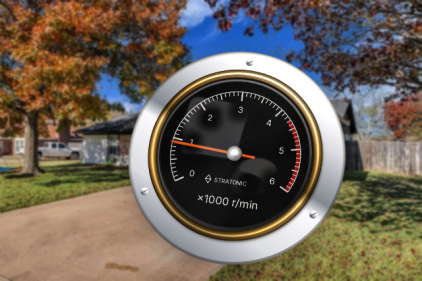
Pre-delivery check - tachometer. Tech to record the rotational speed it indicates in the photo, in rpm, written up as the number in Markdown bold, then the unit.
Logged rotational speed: **900** rpm
